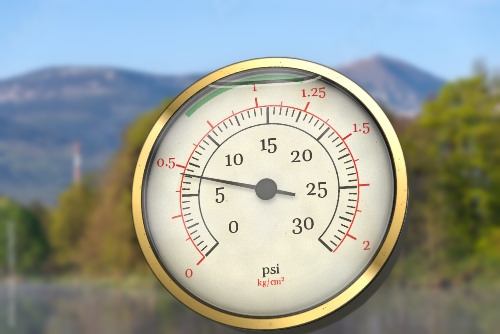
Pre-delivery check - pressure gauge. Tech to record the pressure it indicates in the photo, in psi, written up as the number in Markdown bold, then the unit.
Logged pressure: **6.5** psi
